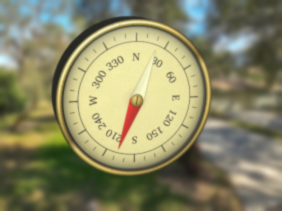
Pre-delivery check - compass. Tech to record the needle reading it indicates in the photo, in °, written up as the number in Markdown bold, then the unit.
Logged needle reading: **200** °
